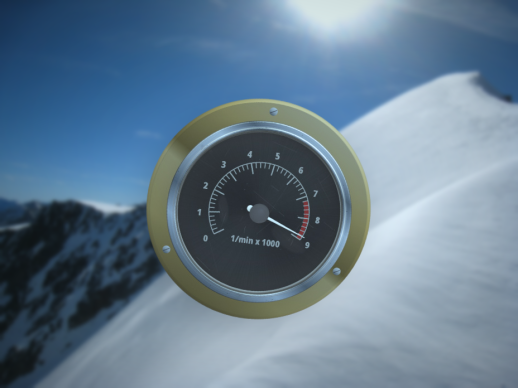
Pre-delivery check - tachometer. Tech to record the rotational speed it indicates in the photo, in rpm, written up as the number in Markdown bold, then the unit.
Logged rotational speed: **8800** rpm
